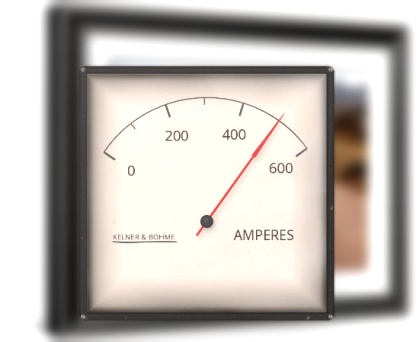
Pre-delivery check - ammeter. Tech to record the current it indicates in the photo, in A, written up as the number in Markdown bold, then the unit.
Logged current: **500** A
